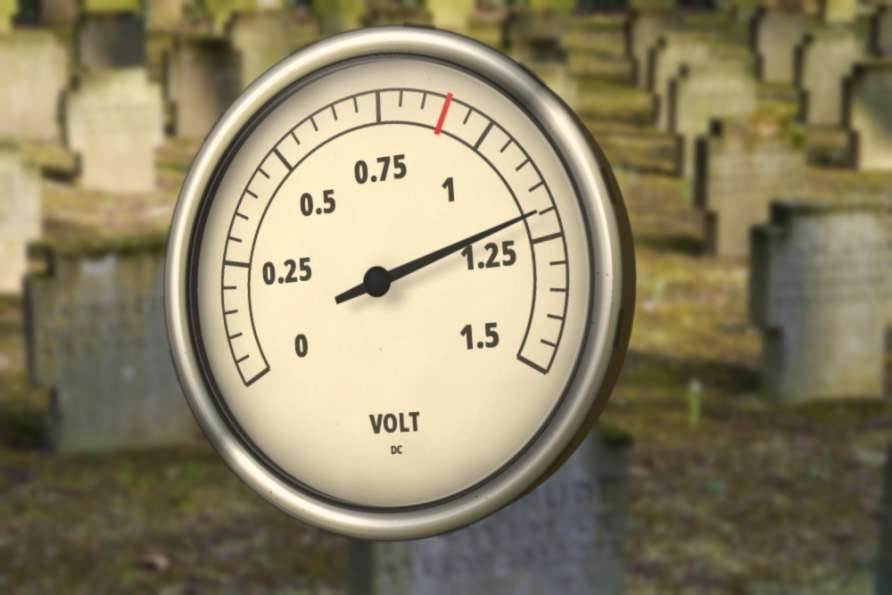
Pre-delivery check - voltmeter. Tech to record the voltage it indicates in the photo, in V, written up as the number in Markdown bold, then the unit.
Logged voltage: **1.2** V
